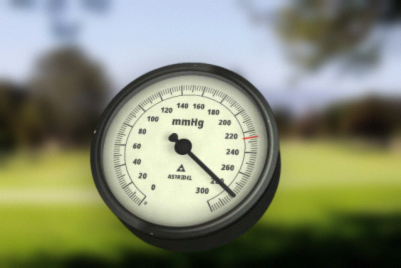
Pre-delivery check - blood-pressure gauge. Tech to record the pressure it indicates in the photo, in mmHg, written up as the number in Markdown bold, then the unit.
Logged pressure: **280** mmHg
